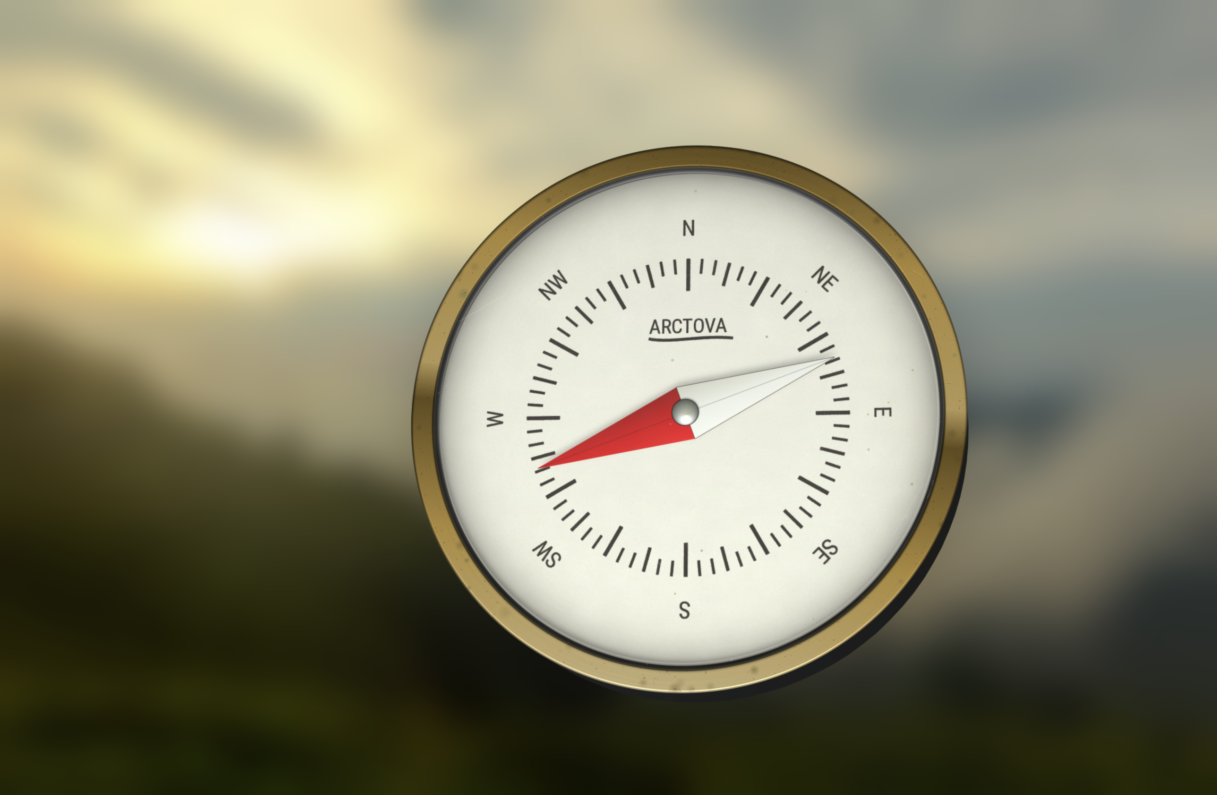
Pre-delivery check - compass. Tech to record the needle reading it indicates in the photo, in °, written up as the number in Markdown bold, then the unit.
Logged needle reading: **250** °
